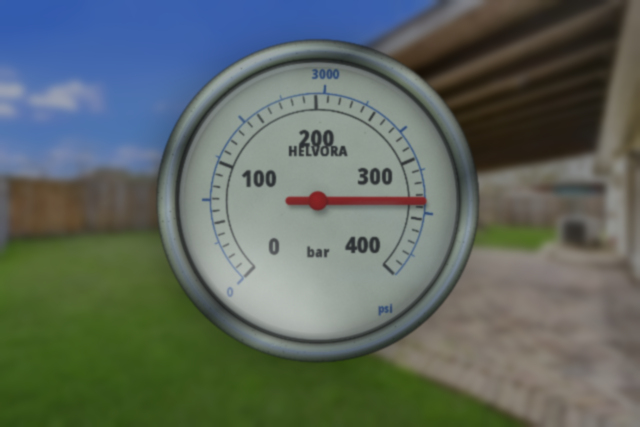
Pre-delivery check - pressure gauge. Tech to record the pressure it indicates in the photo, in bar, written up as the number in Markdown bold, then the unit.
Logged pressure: **335** bar
